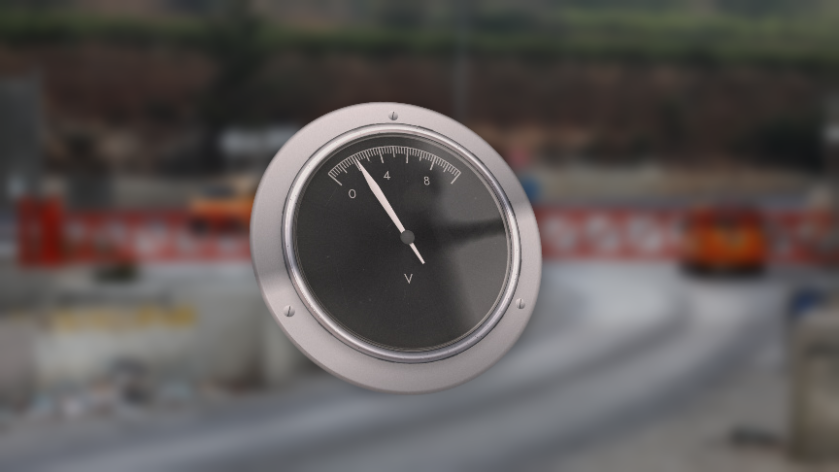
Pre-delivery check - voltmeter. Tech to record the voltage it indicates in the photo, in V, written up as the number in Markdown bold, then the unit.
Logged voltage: **2** V
